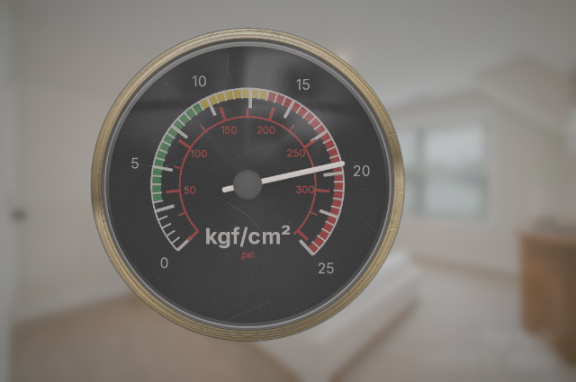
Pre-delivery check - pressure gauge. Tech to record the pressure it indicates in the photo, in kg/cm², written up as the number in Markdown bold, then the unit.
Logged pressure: **19.5** kg/cm²
